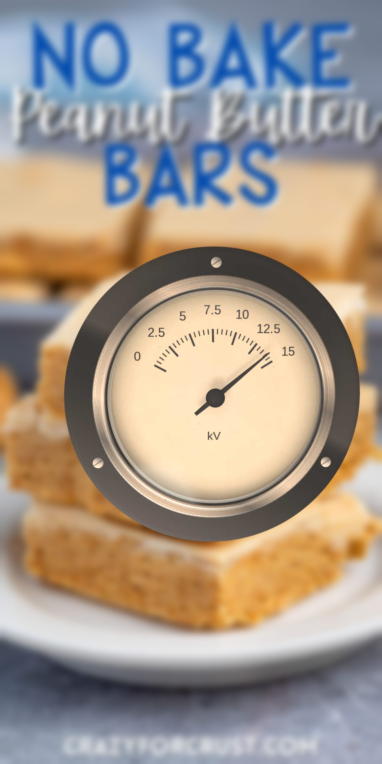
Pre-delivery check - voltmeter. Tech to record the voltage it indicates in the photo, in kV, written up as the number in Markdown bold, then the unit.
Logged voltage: **14** kV
